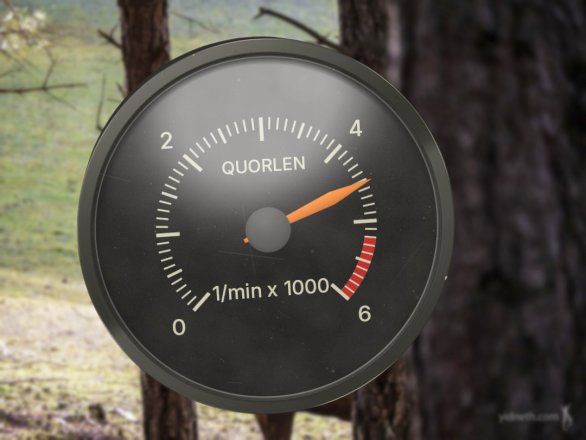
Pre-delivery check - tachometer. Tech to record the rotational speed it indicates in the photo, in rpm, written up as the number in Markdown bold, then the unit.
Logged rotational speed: **4500** rpm
